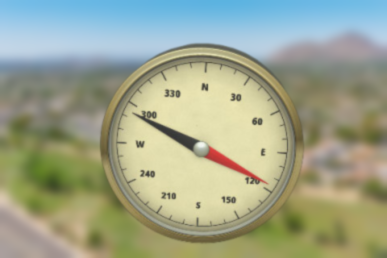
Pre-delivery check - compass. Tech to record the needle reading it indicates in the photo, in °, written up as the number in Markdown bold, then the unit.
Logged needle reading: **115** °
